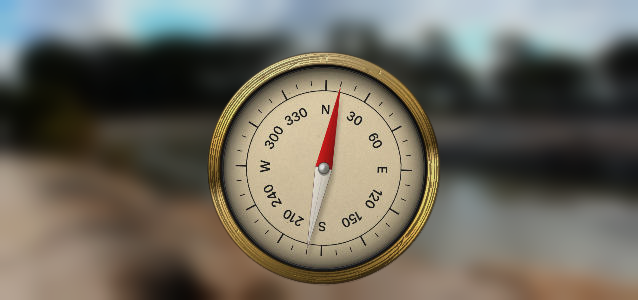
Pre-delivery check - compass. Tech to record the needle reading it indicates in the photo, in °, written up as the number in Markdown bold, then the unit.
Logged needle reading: **10** °
